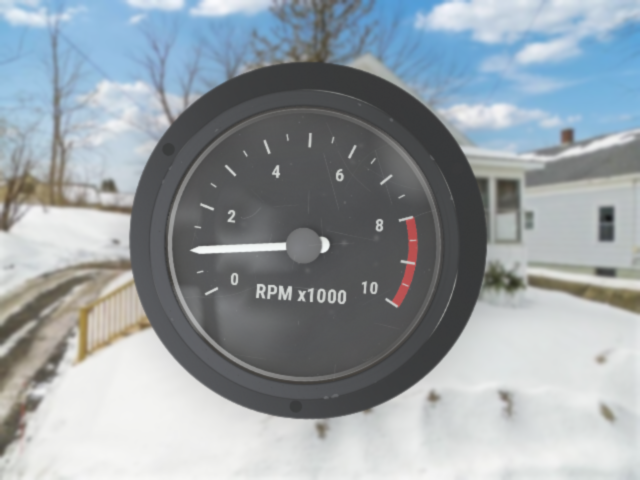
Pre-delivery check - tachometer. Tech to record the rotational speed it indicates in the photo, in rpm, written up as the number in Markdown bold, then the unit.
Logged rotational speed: **1000** rpm
